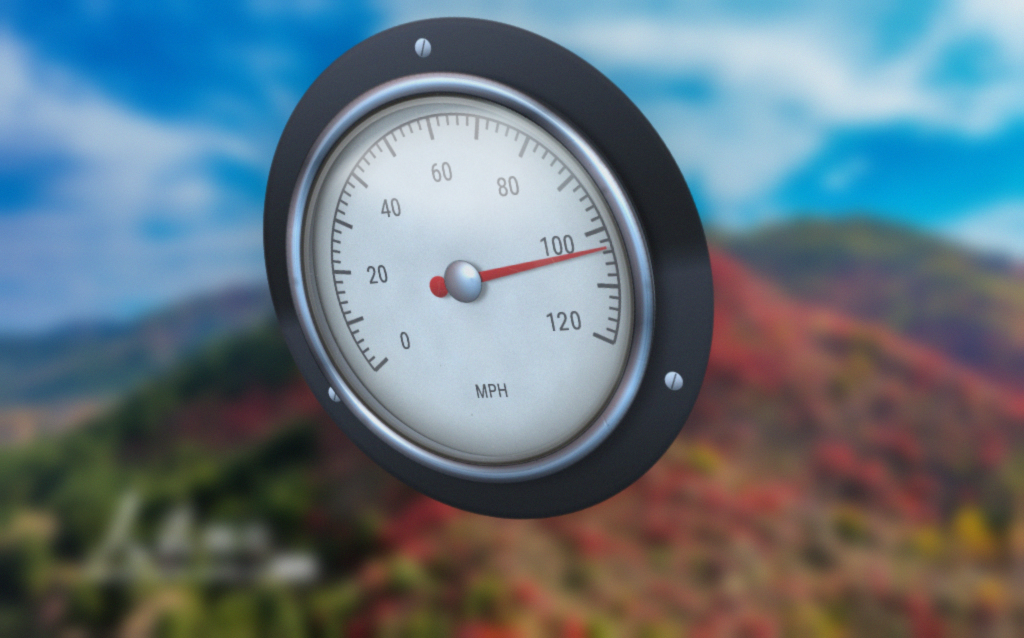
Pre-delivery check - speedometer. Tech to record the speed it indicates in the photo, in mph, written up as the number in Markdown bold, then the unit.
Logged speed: **103** mph
